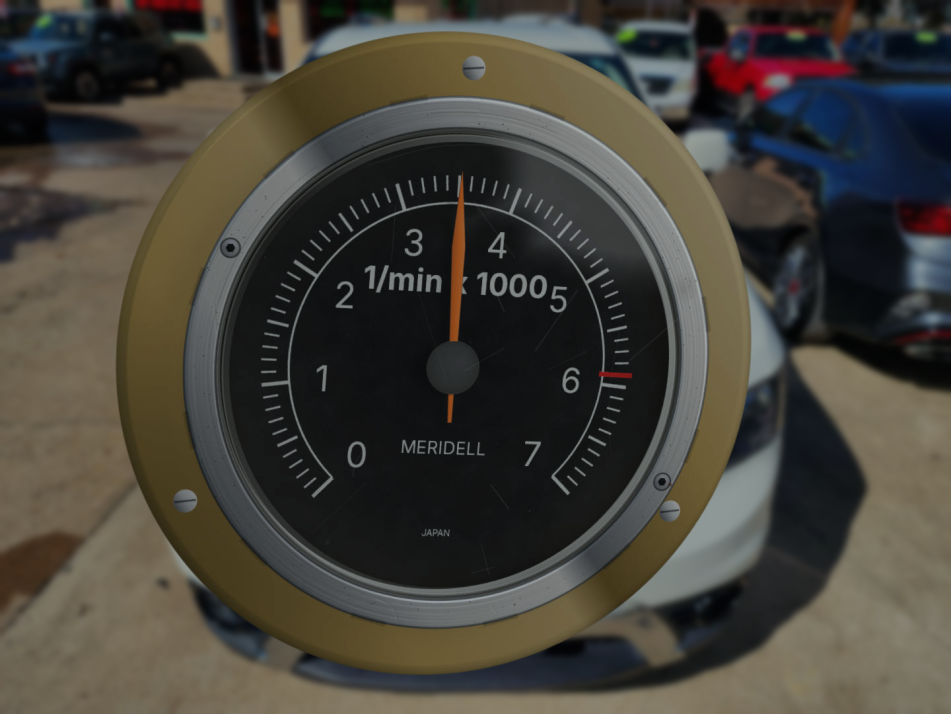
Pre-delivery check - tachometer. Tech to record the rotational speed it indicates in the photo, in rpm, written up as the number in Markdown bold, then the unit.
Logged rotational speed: **3500** rpm
